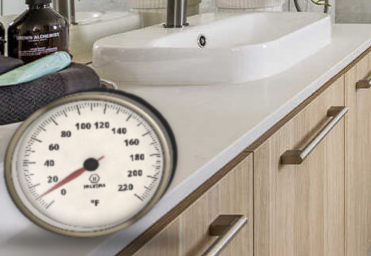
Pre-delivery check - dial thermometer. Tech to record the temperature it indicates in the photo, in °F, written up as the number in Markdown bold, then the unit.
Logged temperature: **10** °F
